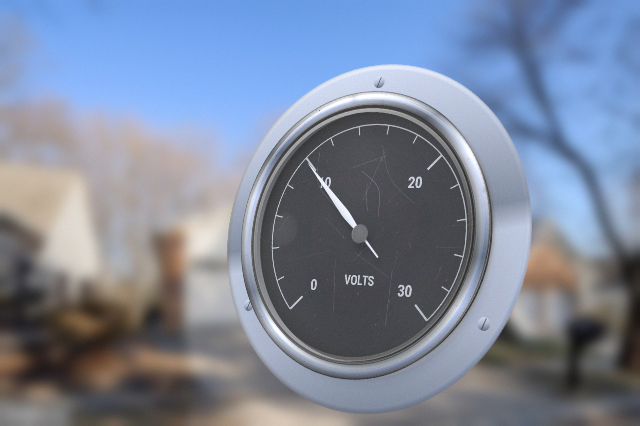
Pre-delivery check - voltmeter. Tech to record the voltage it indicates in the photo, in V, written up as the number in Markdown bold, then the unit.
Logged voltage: **10** V
